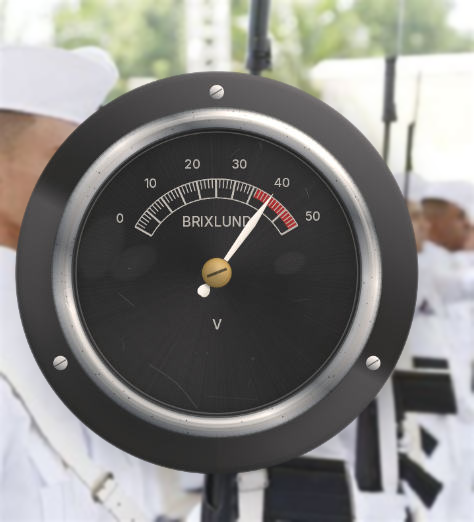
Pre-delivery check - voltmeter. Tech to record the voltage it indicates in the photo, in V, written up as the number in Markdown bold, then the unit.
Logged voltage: **40** V
